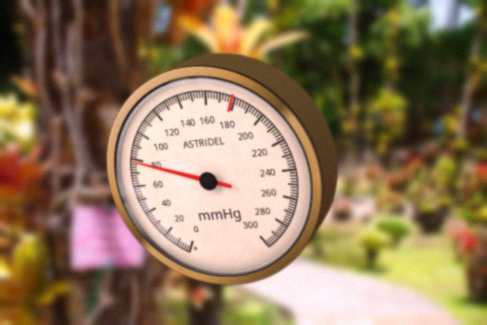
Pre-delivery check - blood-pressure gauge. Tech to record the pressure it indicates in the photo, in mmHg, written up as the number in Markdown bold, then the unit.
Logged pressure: **80** mmHg
